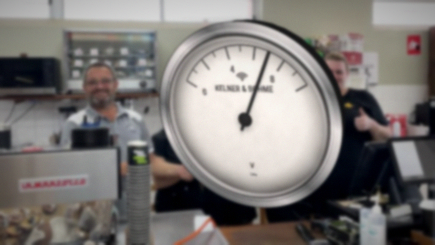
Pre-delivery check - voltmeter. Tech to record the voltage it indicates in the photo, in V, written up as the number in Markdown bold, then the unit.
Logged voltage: **7** V
